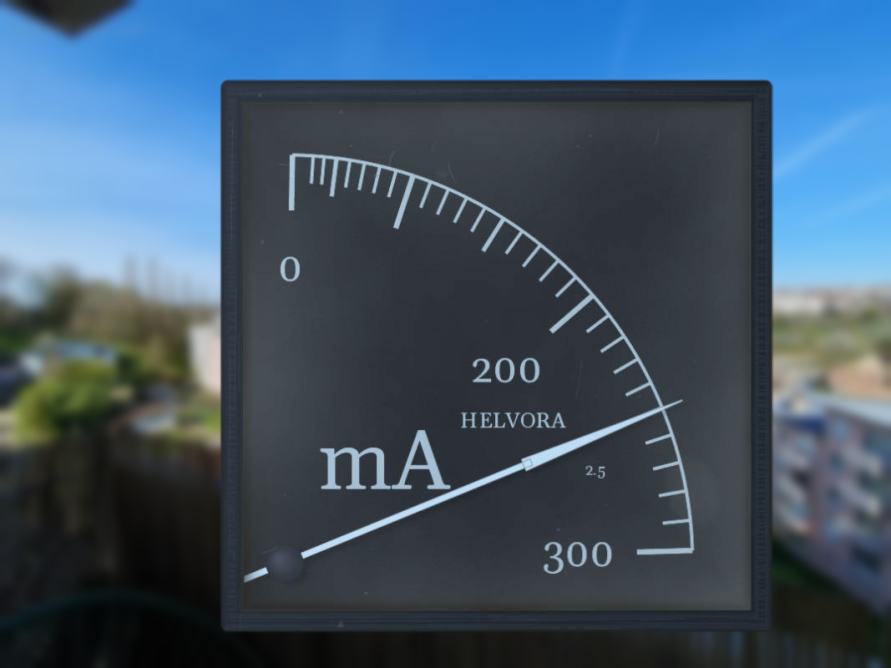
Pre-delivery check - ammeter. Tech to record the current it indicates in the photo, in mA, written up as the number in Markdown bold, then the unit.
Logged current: **250** mA
